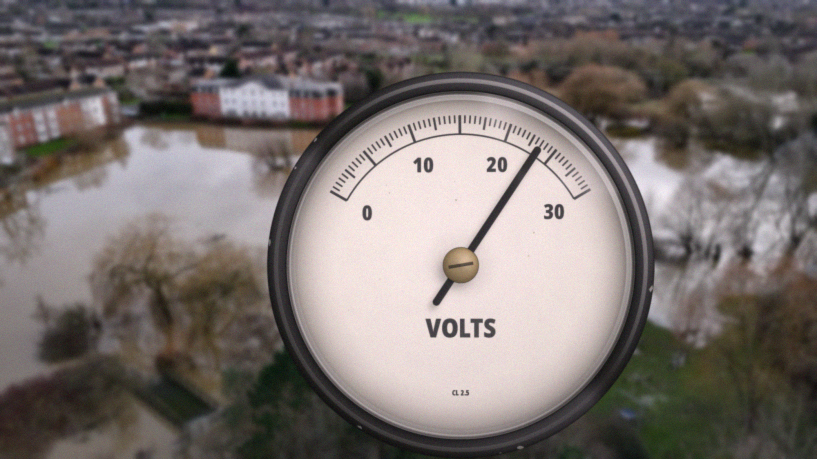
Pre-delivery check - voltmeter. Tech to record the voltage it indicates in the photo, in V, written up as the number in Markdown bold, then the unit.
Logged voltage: **23.5** V
